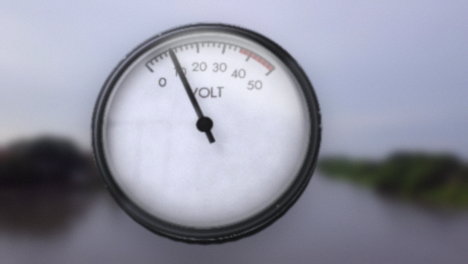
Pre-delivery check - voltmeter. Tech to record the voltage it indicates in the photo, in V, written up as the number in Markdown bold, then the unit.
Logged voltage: **10** V
